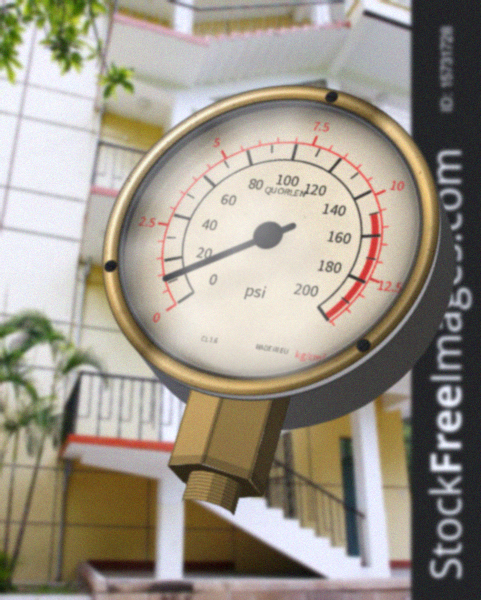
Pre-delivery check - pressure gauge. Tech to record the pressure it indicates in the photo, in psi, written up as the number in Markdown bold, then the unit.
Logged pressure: **10** psi
